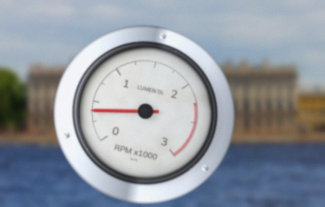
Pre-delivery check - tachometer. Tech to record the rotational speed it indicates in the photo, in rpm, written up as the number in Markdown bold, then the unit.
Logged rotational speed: **375** rpm
